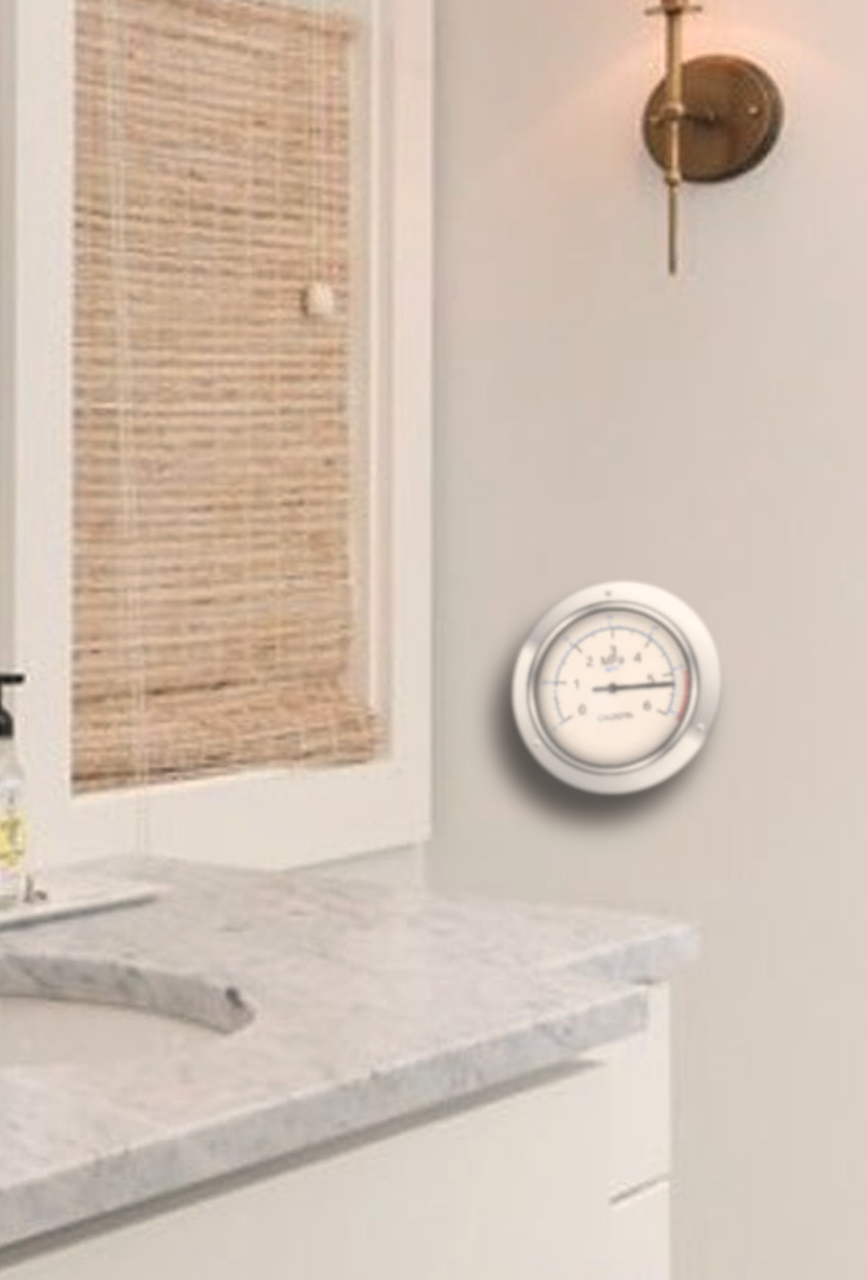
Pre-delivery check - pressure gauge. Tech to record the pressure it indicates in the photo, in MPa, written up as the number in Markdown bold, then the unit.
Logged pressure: **5.25** MPa
